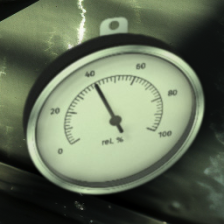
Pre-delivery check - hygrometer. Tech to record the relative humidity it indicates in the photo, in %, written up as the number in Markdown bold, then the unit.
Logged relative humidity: **40** %
